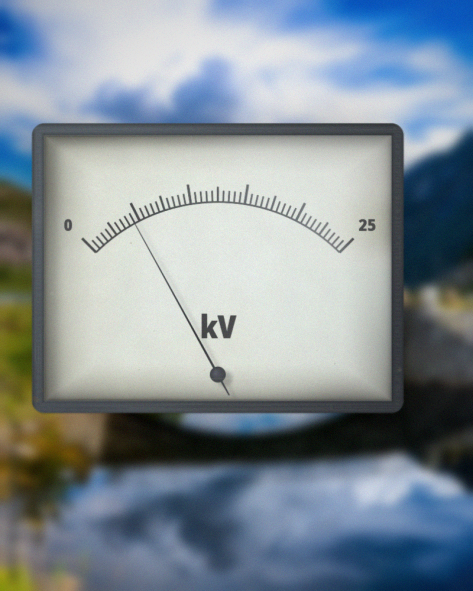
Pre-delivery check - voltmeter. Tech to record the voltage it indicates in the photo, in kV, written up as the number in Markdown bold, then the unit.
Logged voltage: **4.5** kV
